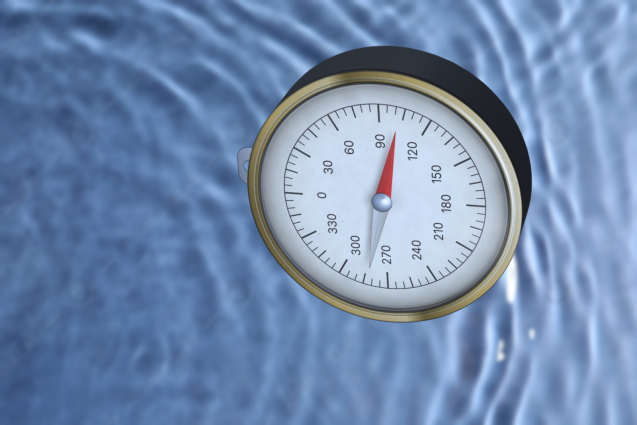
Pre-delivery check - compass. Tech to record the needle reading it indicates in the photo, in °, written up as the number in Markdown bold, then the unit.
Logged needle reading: **102.5** °
